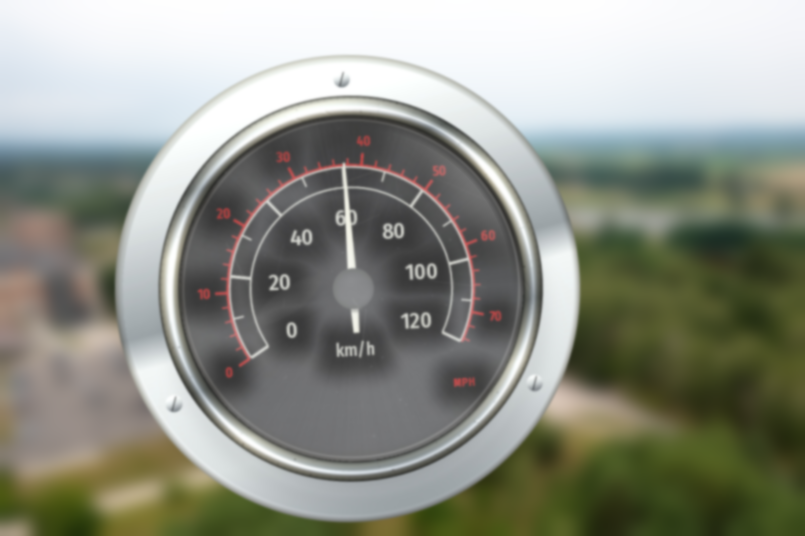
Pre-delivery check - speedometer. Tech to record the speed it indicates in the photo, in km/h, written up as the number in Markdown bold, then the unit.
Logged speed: **60** km/h
